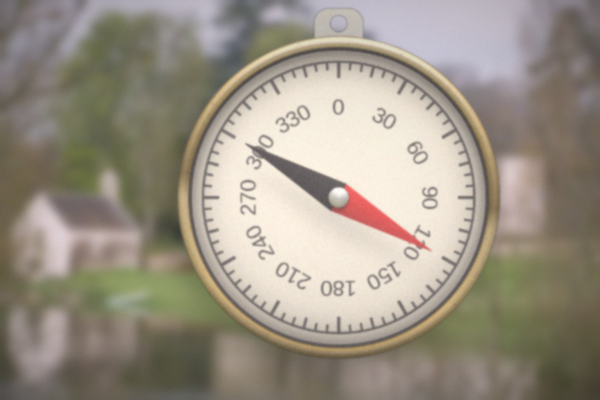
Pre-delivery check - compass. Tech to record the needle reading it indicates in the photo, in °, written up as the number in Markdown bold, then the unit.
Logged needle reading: **120** °
